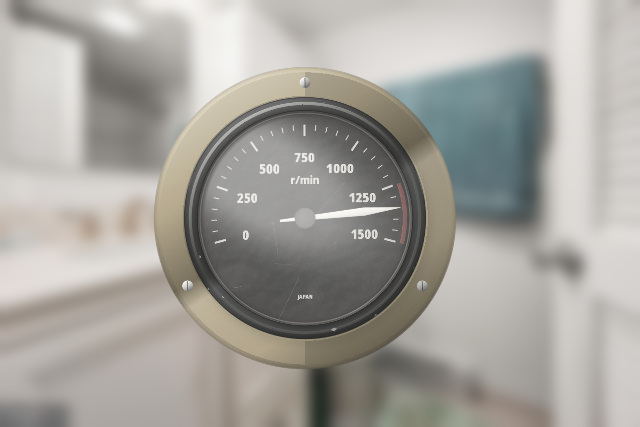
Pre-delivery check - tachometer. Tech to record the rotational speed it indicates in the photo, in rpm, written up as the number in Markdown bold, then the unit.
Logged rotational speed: **1350** rpm
